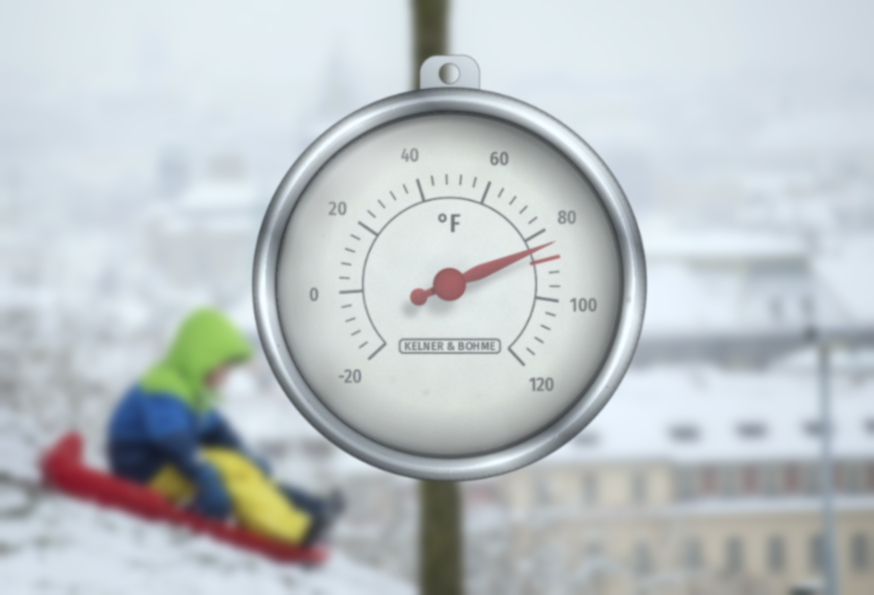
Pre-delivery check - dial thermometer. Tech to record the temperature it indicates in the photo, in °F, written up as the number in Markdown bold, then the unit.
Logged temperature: **84** °F
